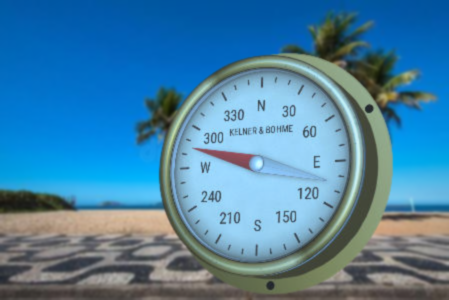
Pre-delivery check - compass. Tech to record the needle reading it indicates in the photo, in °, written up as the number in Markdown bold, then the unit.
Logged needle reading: **285** °
